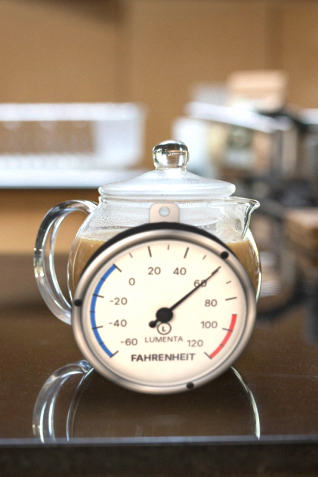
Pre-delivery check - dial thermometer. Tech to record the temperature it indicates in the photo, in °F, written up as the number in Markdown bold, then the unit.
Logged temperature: **60** °F
